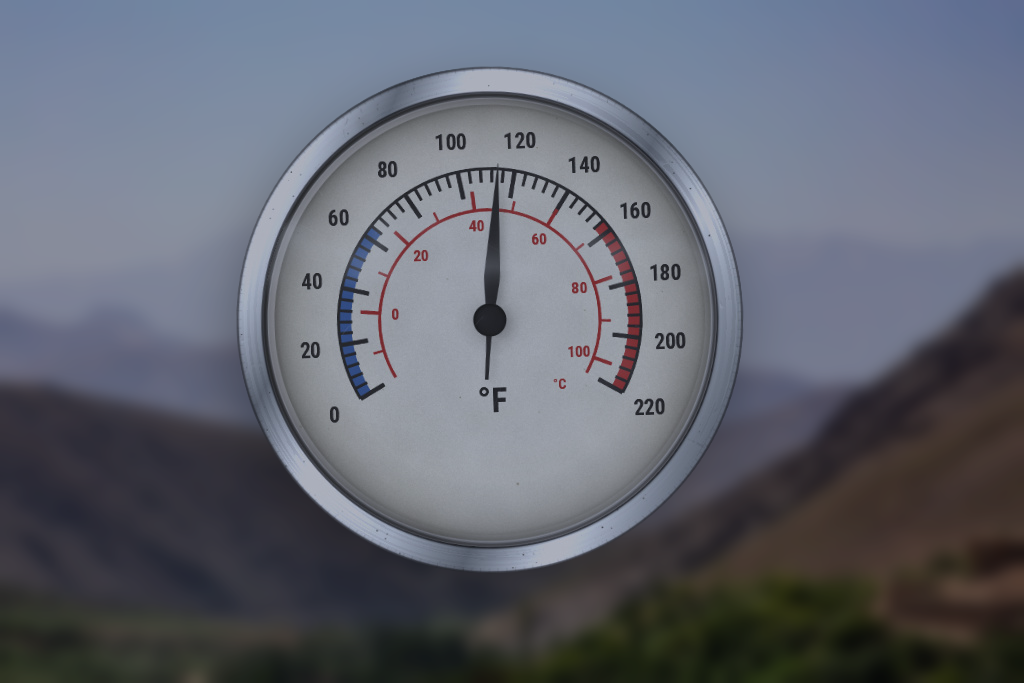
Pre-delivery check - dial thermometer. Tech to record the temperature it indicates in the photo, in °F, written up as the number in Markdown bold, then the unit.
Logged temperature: **114** °F
